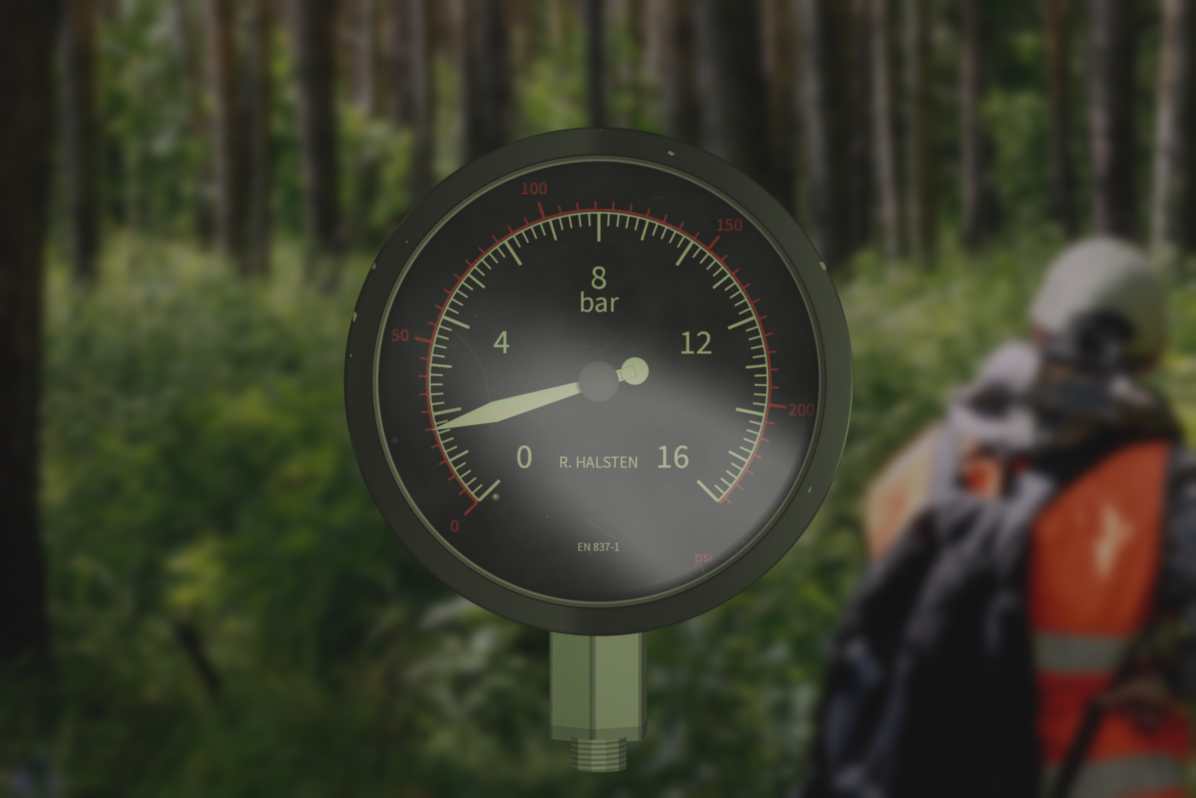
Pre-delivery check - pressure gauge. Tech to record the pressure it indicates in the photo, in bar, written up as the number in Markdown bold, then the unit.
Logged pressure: **1.7** bar
